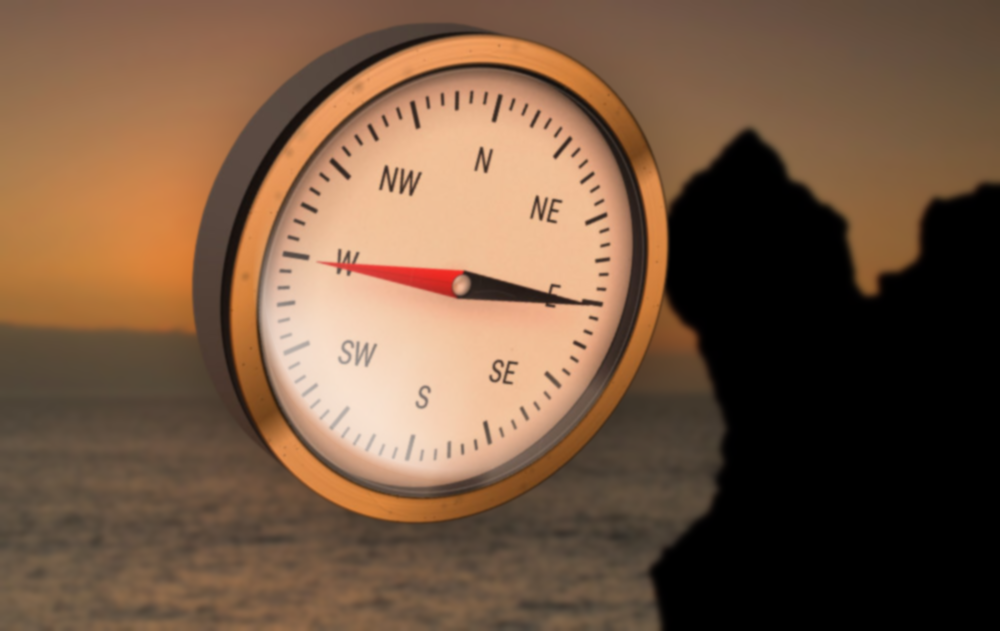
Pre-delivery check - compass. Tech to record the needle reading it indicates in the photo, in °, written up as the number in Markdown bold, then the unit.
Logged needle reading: **270** °
